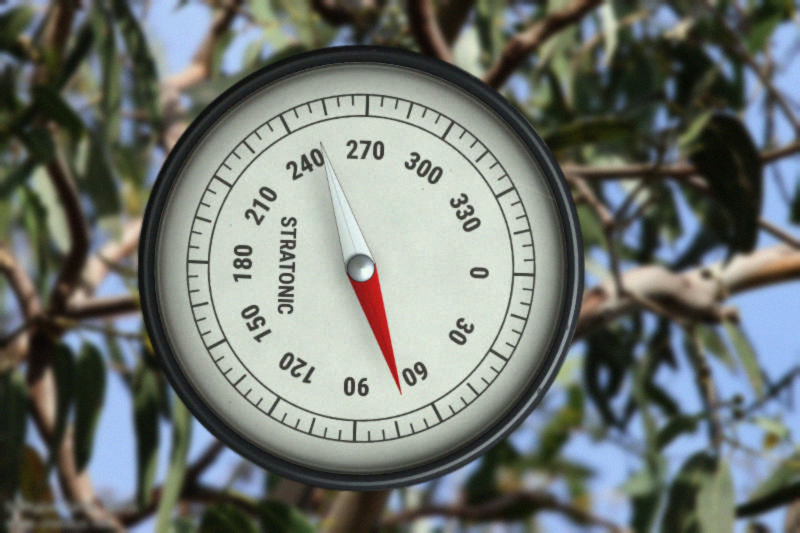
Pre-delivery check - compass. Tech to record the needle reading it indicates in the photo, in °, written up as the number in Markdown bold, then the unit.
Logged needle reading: **70** °
